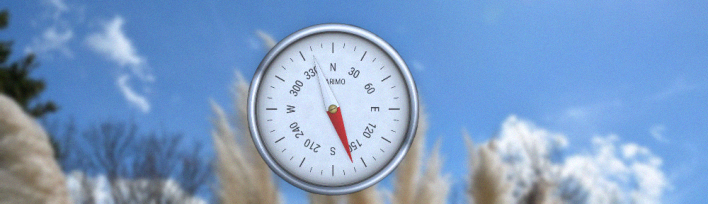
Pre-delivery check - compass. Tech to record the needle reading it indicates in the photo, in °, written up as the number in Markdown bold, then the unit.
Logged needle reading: **160** °
